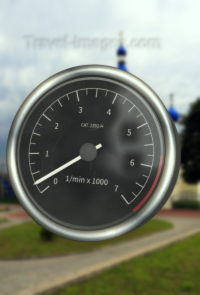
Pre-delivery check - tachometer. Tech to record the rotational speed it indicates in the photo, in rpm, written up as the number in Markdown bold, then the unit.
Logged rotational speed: **250** rpm
